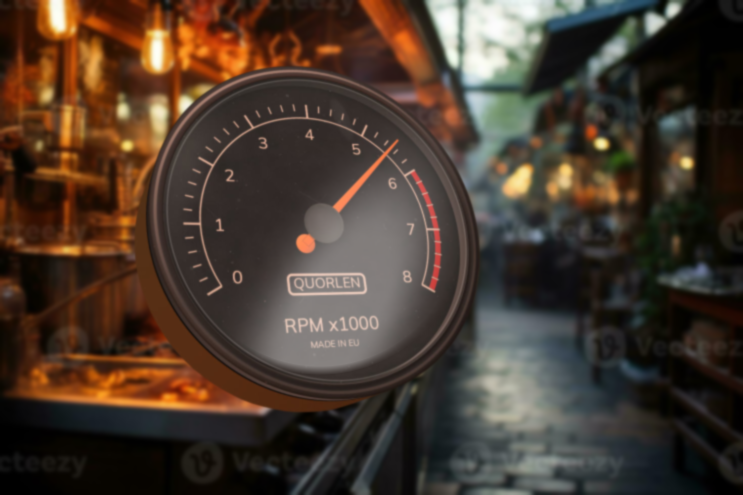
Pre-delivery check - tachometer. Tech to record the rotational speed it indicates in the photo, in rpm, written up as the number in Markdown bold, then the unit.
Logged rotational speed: **5500** rpm
